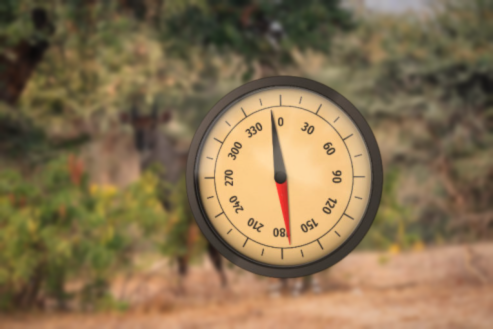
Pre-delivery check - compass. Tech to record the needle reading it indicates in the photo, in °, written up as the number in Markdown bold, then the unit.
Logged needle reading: **172.5** °
